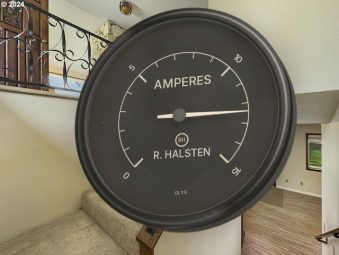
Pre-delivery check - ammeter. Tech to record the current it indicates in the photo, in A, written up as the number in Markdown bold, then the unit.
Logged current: **12.5** A
